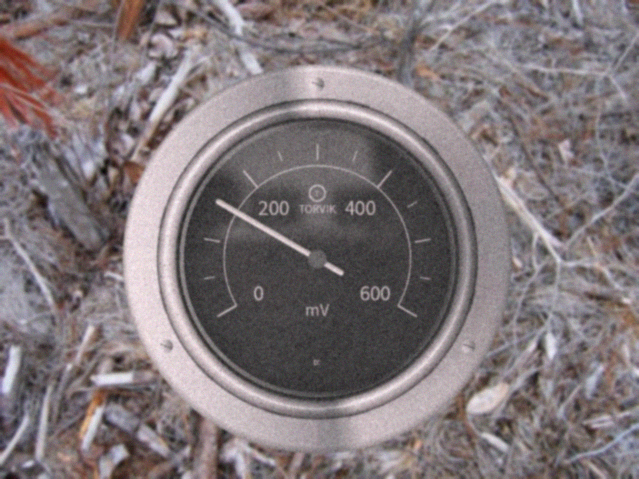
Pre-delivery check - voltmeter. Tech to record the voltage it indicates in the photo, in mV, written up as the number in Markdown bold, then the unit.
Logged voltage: **150** mV
